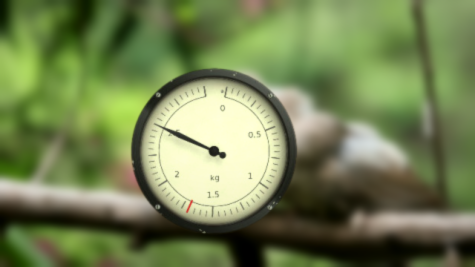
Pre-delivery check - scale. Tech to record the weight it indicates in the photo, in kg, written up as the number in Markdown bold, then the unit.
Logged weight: **2.5** kg
